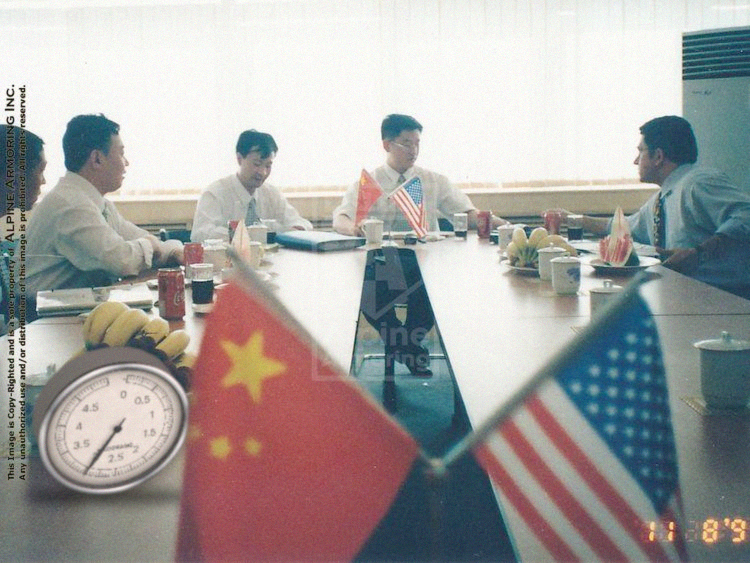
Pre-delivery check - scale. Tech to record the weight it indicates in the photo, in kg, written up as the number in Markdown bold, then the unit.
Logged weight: **3** kg
